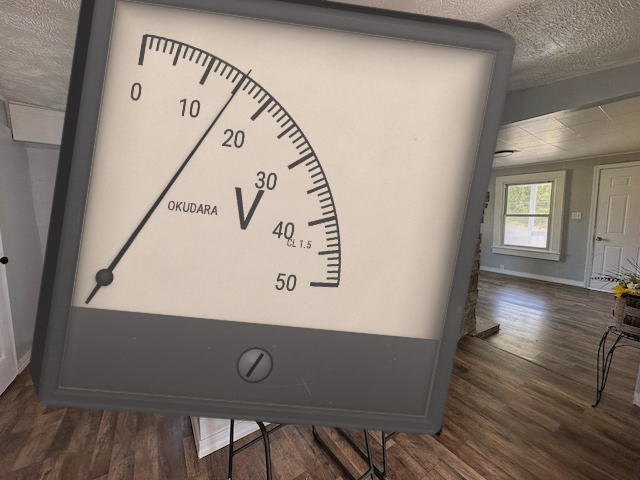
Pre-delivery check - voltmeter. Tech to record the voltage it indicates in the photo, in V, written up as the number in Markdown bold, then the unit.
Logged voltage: **15** V
